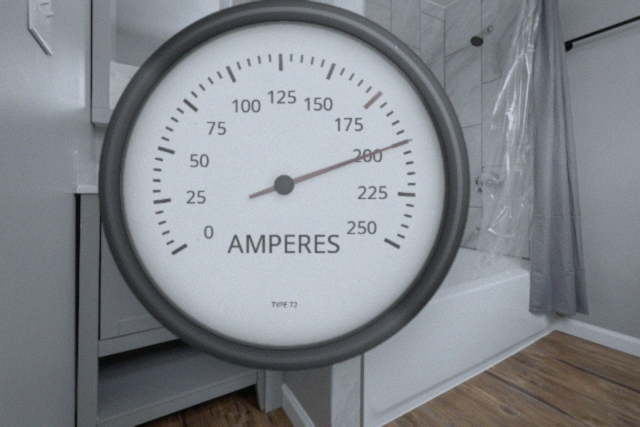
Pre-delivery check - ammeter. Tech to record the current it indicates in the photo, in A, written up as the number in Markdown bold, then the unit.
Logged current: **200** A
